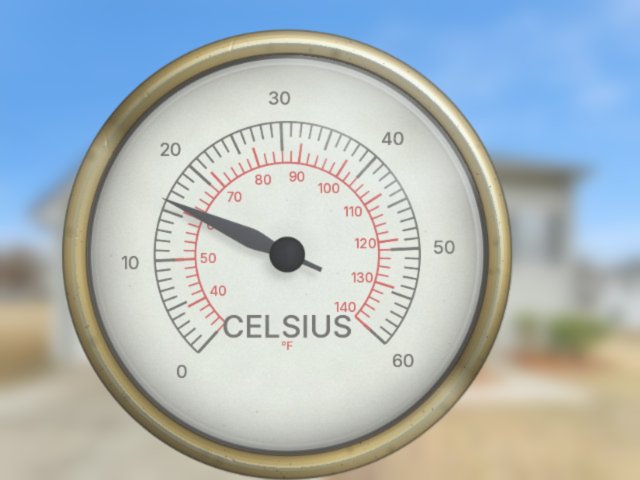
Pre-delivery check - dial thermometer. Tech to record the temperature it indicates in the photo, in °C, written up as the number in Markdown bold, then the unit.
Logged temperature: **16** °C
